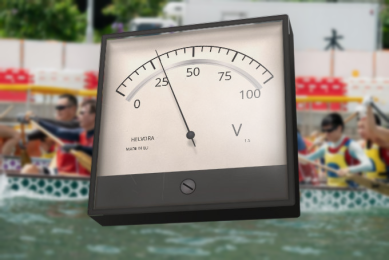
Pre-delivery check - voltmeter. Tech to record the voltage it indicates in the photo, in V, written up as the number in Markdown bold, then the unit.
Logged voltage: **30** V
